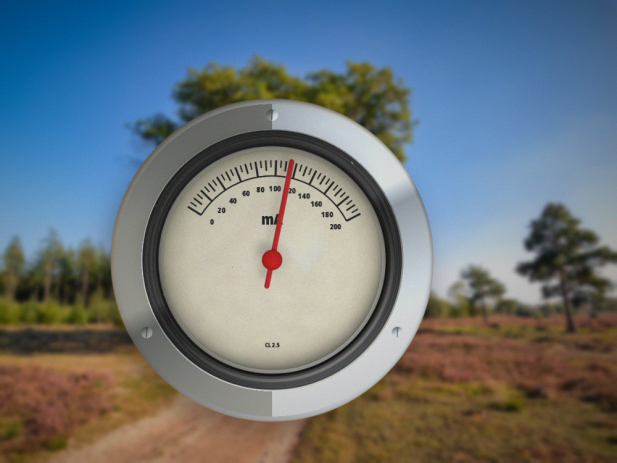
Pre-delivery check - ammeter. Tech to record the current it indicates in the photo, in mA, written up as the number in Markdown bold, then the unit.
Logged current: **115** mA
